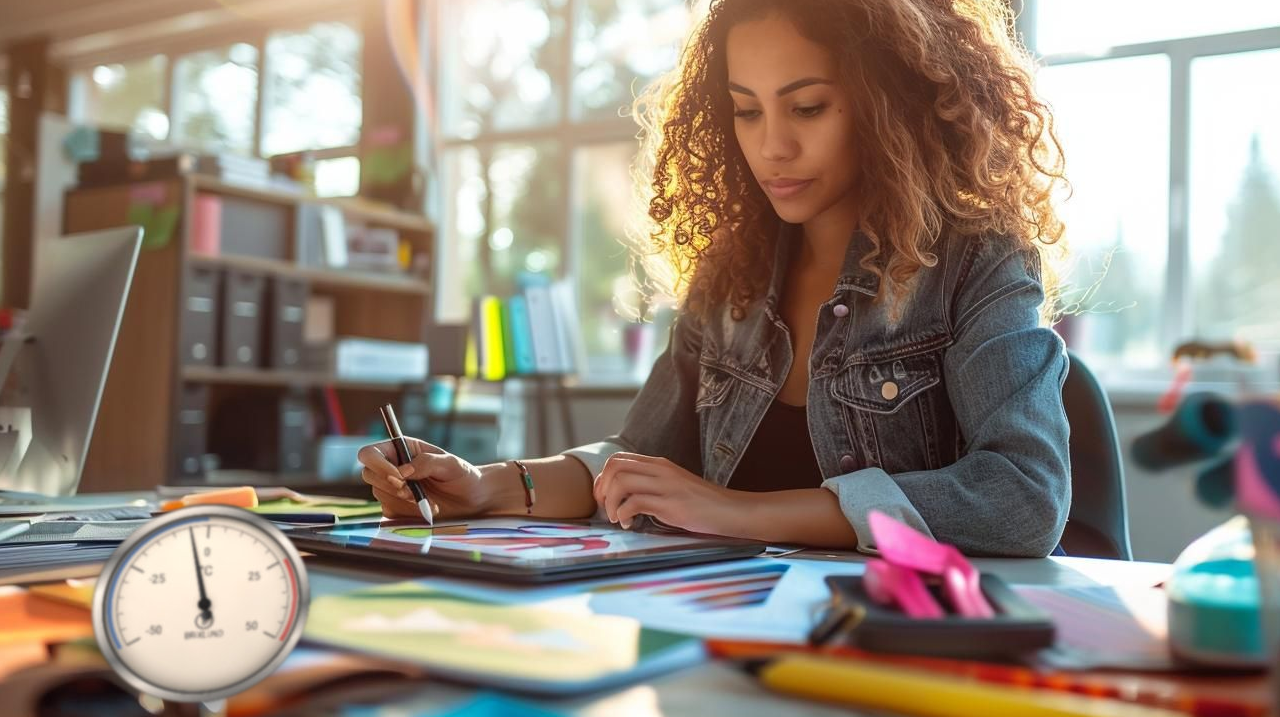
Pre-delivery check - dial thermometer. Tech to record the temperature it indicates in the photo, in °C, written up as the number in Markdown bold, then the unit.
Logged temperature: **-5** °C
